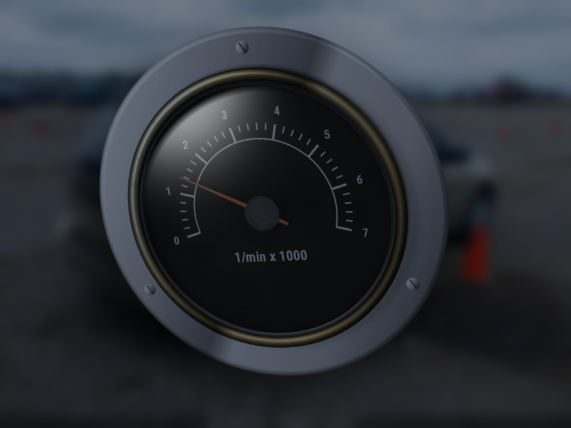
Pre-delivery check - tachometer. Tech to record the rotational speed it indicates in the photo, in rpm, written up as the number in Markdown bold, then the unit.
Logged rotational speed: **1400** rpm
